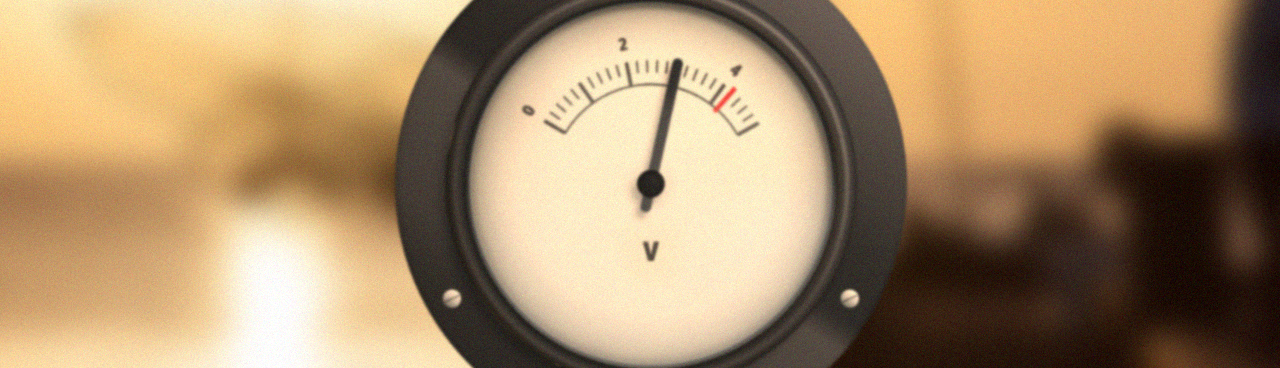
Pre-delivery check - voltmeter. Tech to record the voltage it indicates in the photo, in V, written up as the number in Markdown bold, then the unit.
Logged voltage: **3** V
